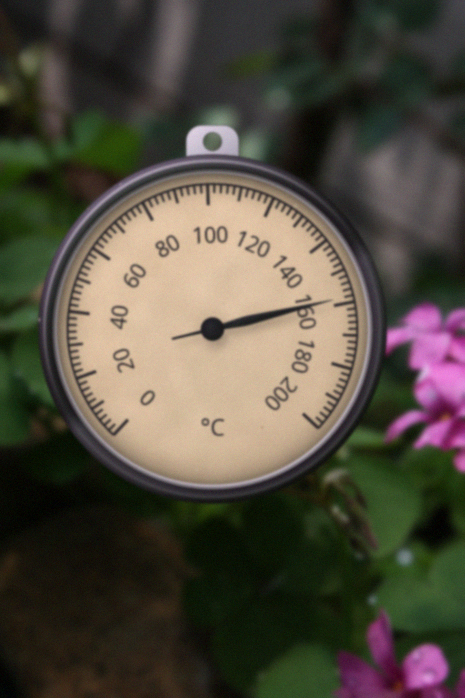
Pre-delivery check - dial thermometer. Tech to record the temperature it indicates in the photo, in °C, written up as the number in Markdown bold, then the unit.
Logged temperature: **158** °C
